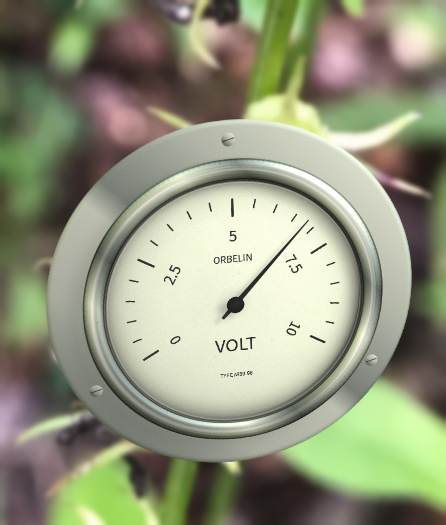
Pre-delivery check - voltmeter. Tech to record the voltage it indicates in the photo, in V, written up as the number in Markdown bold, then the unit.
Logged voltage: **6.75** V
